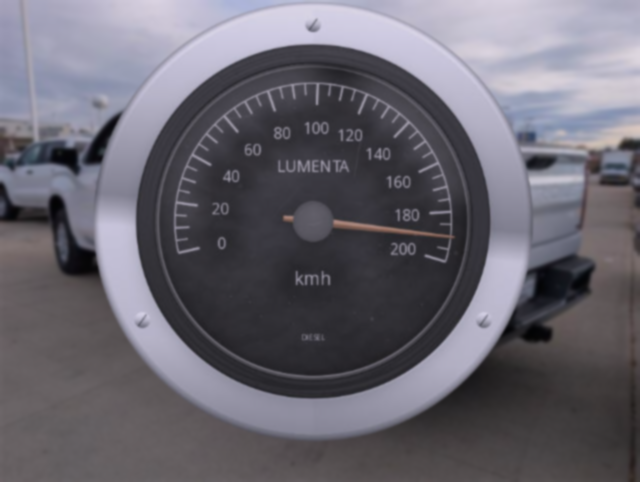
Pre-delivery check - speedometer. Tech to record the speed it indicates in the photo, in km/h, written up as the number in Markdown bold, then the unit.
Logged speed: **190** km/h
